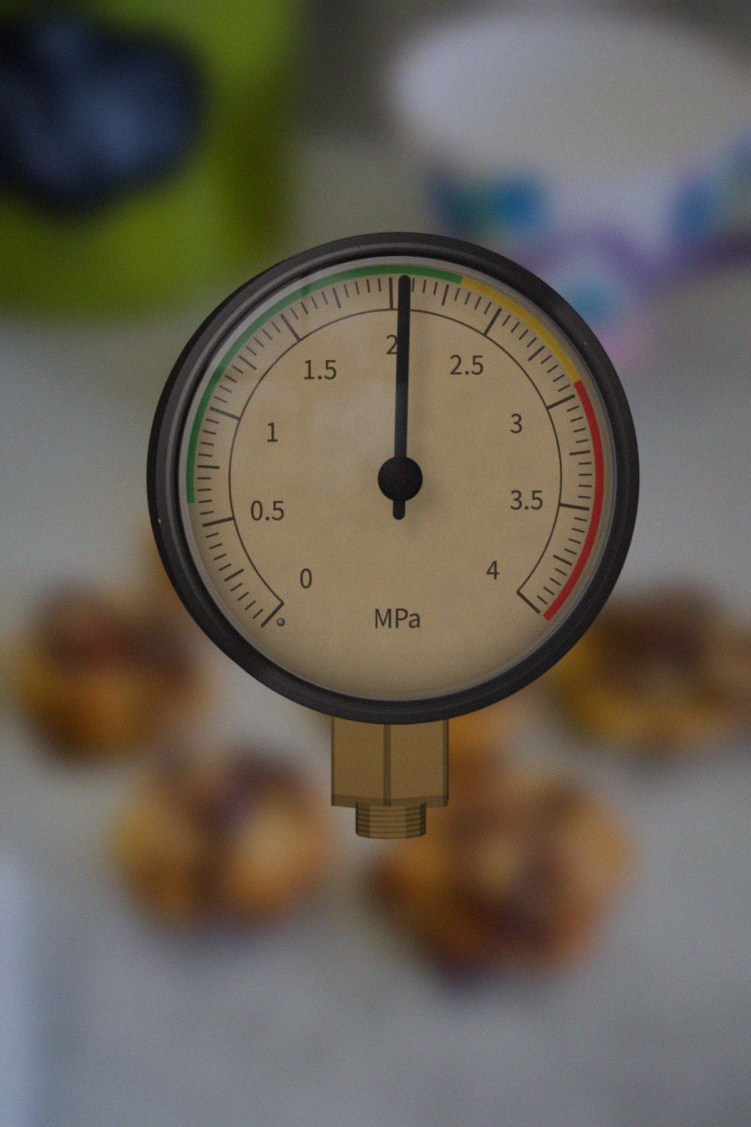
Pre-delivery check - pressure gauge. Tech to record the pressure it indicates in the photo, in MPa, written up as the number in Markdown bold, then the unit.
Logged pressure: **2.05** MPa
